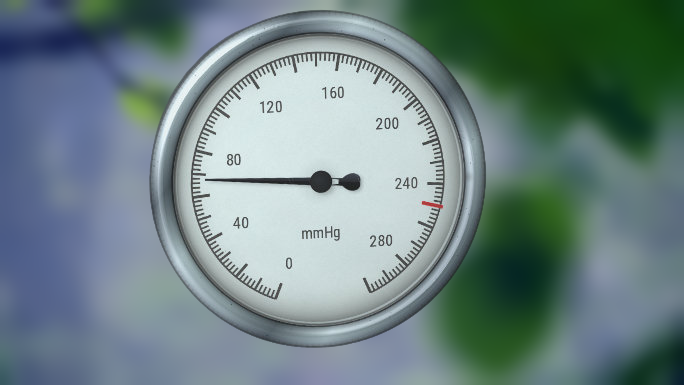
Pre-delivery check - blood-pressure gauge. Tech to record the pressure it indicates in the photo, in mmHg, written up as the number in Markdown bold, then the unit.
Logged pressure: **68** mmHg
